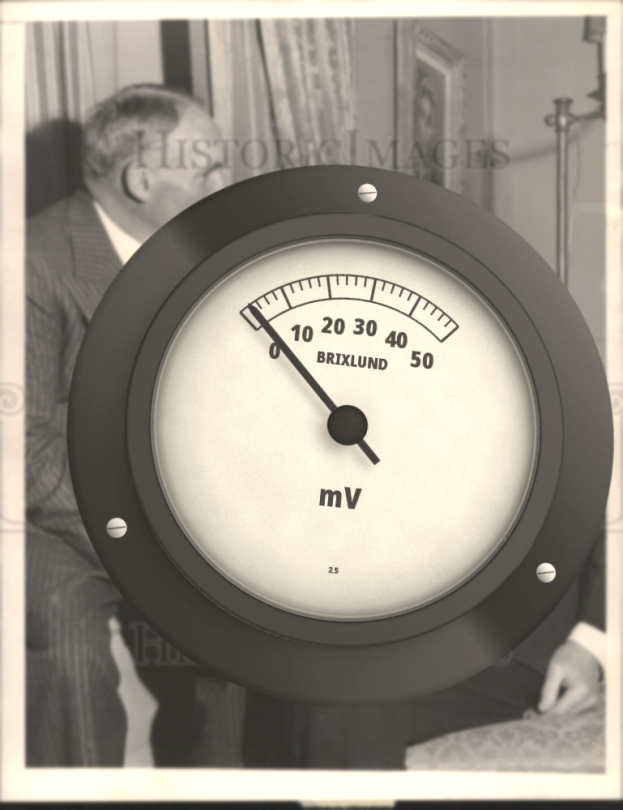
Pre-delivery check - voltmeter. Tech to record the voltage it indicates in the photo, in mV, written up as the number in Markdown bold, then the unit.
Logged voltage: **2** mV
